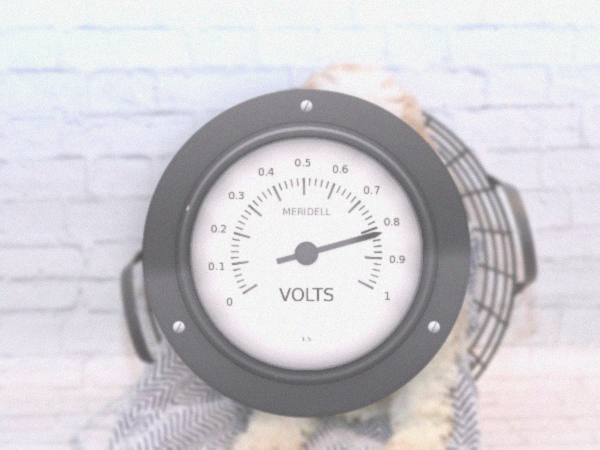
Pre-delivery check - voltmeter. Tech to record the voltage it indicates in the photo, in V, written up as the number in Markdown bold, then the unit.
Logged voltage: **0.82** V
